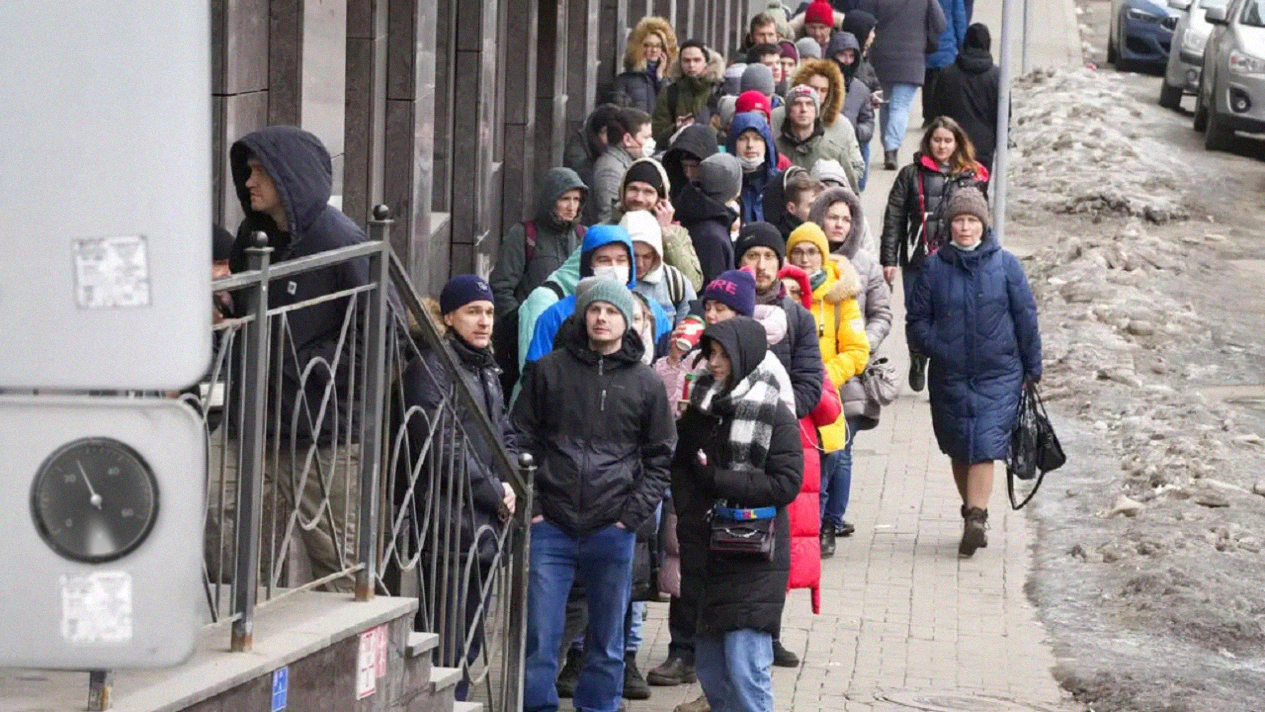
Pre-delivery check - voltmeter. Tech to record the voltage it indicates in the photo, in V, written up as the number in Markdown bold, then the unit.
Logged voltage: **26** V
